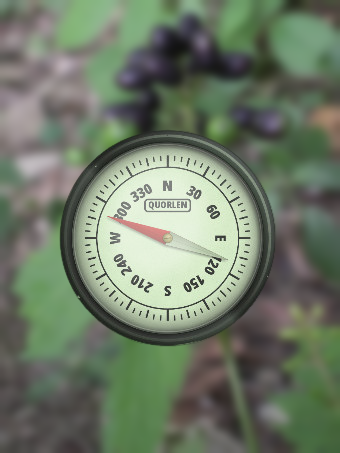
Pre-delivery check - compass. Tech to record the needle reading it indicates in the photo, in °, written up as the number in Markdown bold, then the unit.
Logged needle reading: **290** °
